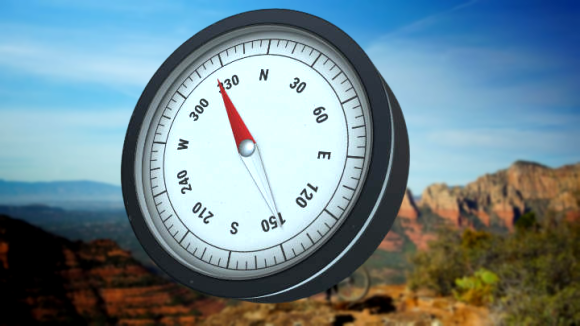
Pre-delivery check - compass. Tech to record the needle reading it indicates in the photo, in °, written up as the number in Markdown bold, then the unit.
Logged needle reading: **325** °
